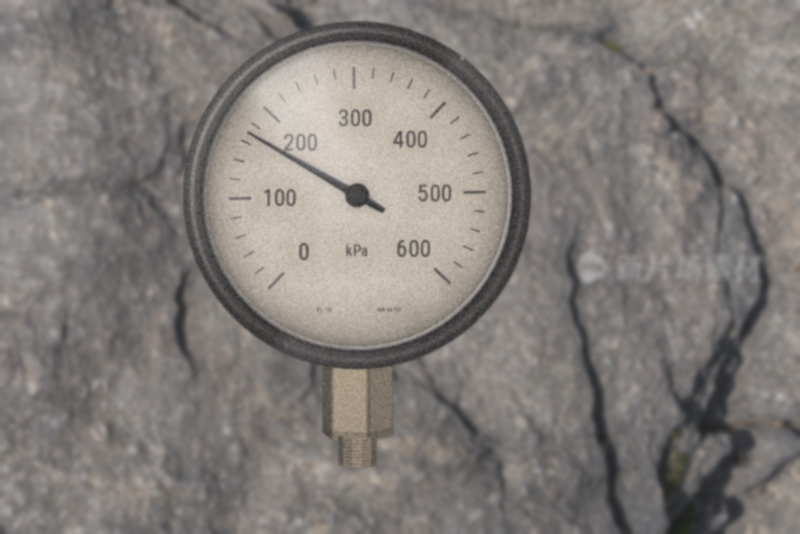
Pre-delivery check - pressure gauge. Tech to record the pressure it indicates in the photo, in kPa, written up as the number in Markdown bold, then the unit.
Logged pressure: **170** kPa
